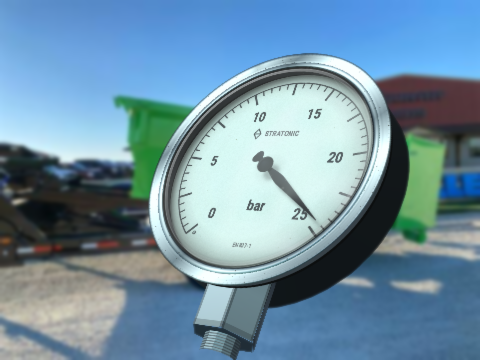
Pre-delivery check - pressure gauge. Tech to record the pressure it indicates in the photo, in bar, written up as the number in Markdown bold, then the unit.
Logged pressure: **24.5** bar
